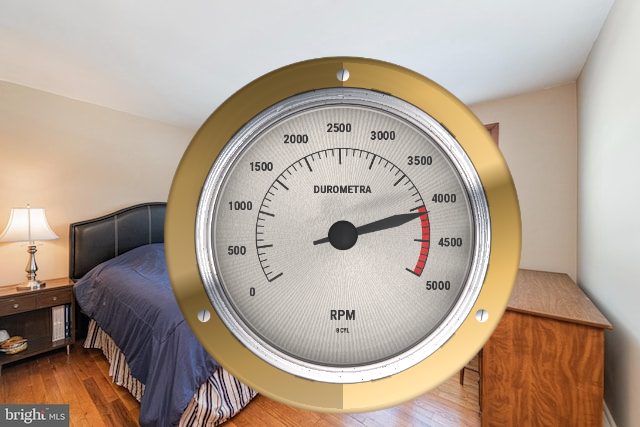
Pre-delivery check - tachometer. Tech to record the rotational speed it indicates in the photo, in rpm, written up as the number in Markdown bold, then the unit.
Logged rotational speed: **4100** rpm
